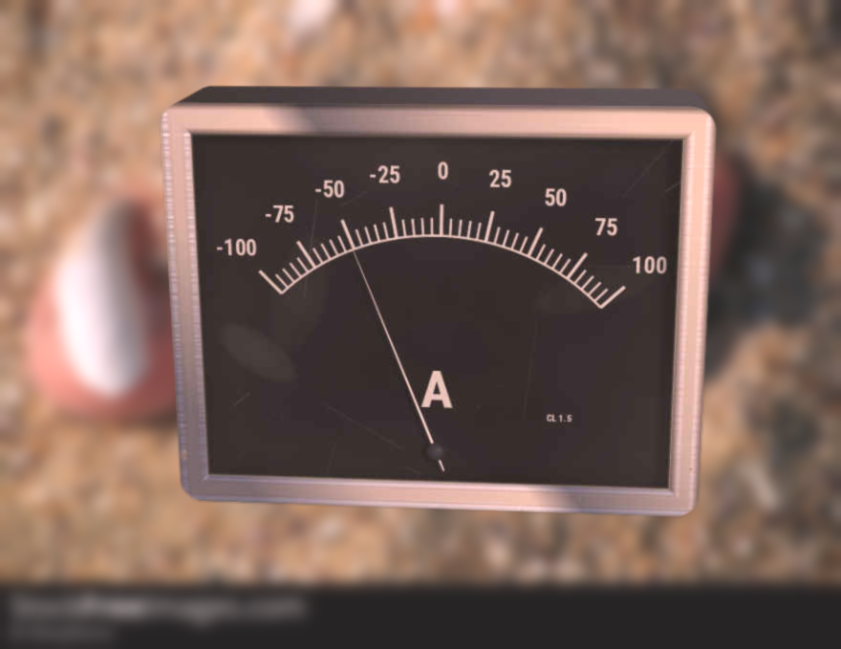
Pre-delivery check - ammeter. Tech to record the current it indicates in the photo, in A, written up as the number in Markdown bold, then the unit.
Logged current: **-50** A
